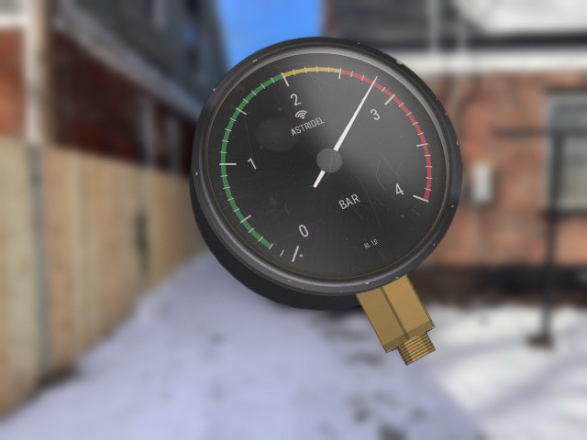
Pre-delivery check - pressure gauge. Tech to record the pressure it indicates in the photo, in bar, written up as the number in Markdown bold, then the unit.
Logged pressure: **2.8** bar
